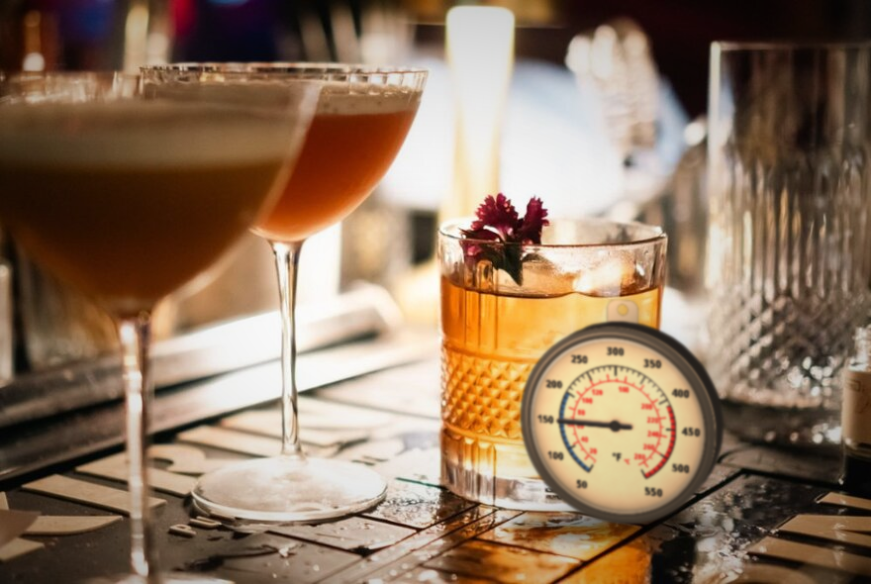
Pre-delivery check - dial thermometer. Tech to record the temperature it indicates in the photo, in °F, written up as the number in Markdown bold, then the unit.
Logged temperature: **150** °F
